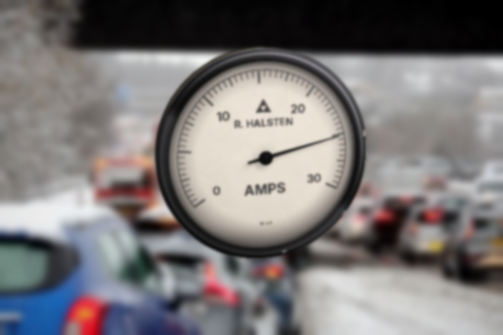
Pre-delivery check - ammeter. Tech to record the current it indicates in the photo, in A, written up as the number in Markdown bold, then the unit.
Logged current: **25** A
